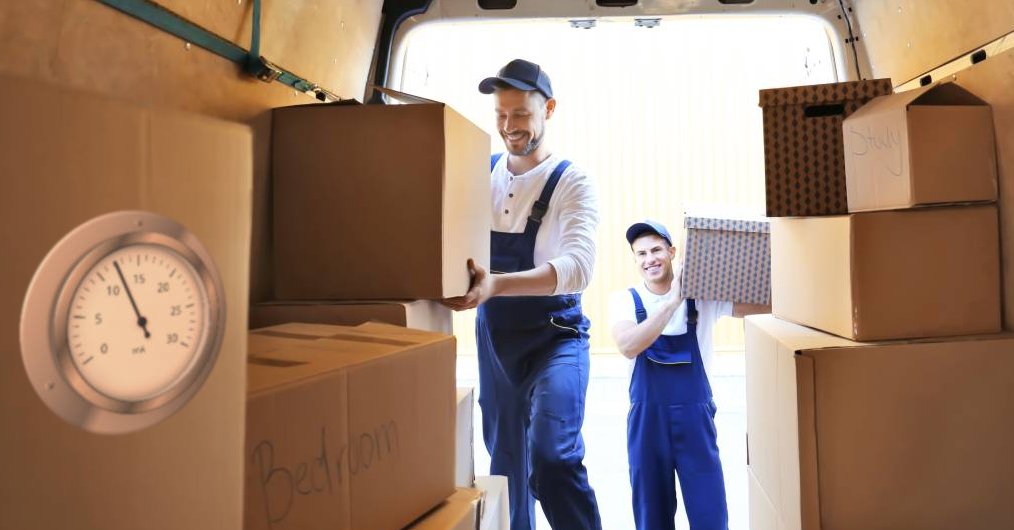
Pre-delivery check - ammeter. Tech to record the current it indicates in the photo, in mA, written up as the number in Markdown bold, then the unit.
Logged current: **12** mA
